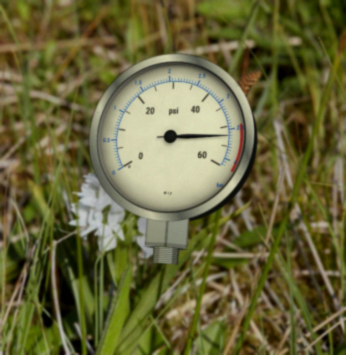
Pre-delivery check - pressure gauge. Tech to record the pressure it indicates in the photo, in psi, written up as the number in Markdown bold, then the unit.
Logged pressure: **52.5** psi
